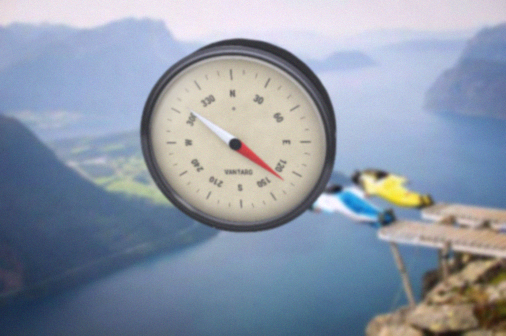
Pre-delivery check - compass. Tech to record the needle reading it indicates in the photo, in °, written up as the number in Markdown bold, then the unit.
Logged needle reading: **130** °
